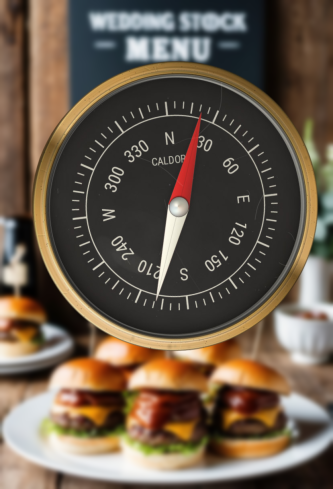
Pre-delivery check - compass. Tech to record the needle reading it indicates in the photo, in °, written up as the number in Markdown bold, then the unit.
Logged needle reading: **20** °
